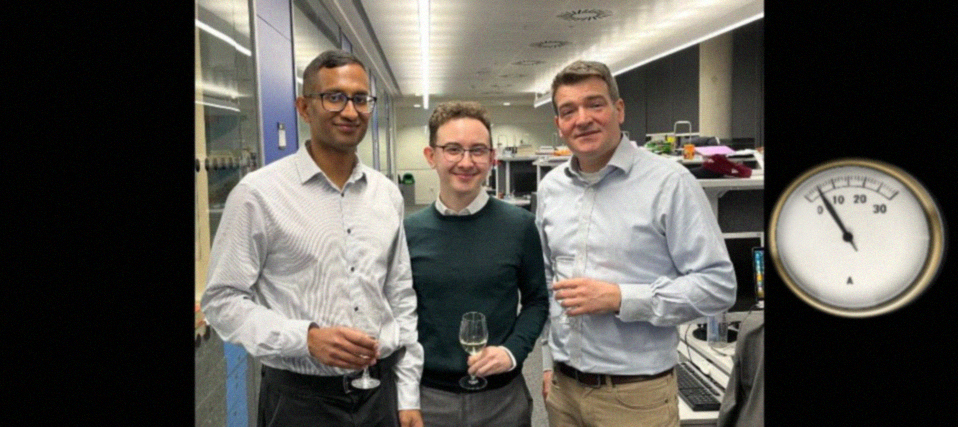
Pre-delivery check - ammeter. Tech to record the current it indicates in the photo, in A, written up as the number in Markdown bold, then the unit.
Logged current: **5** A
